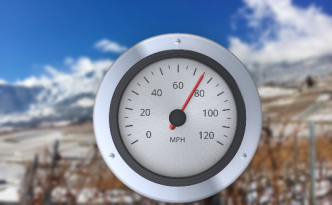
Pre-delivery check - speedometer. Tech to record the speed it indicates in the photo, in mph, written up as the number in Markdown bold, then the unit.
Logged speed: **75** mph
